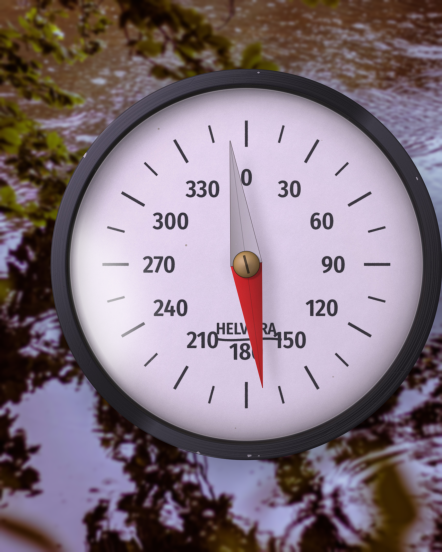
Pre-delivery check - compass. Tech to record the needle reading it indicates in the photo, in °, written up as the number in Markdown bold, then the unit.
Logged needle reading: **172.5** °
